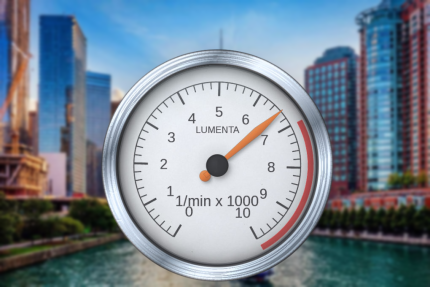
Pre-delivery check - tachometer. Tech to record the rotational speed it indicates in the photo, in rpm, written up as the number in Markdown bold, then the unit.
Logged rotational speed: **6600** rpm
